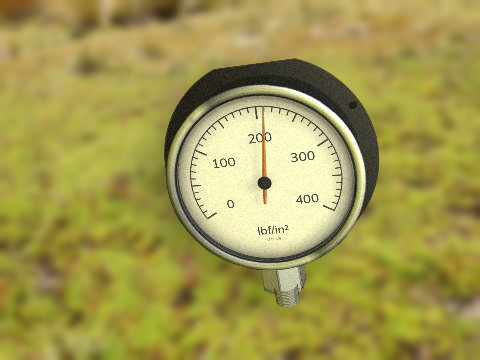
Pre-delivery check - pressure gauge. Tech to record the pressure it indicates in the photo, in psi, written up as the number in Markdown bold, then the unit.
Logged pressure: **210** psi
